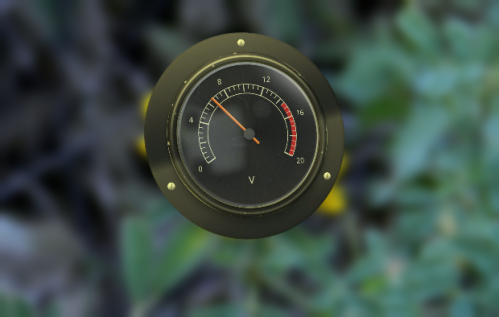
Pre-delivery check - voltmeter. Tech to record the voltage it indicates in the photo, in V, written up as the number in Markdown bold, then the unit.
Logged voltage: **6.5** V
